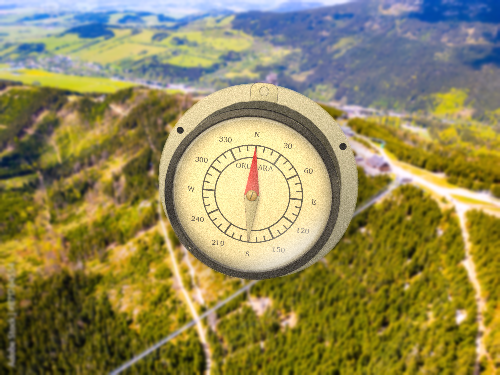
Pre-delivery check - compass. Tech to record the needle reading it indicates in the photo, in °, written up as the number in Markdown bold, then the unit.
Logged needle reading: **0** °
